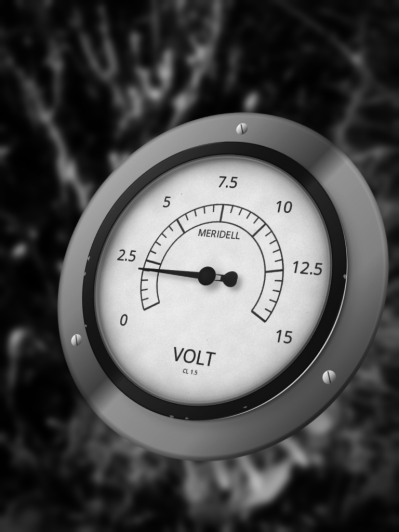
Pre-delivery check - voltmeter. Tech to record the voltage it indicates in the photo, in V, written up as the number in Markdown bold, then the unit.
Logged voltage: **2** V
